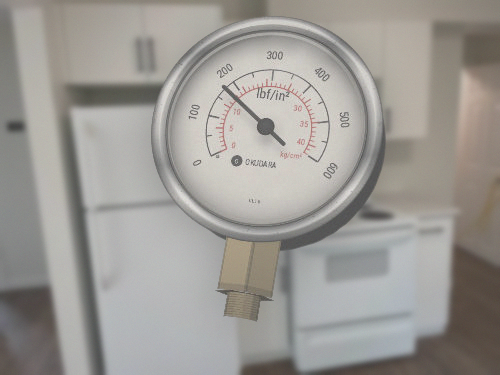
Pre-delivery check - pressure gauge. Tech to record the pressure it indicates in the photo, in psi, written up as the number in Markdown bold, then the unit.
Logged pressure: **175** psi
